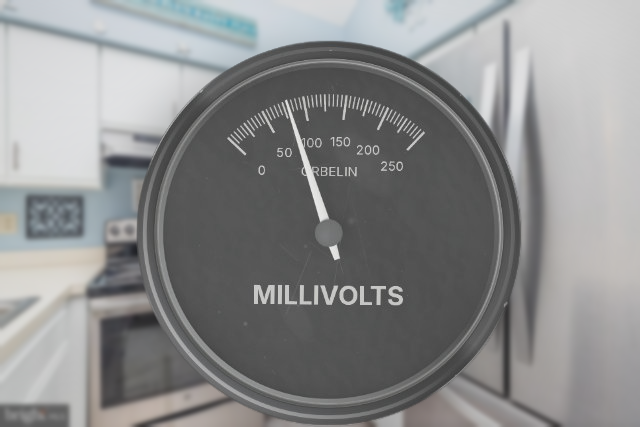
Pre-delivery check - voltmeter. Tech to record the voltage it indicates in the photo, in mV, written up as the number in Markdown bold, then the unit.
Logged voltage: **80** mV
